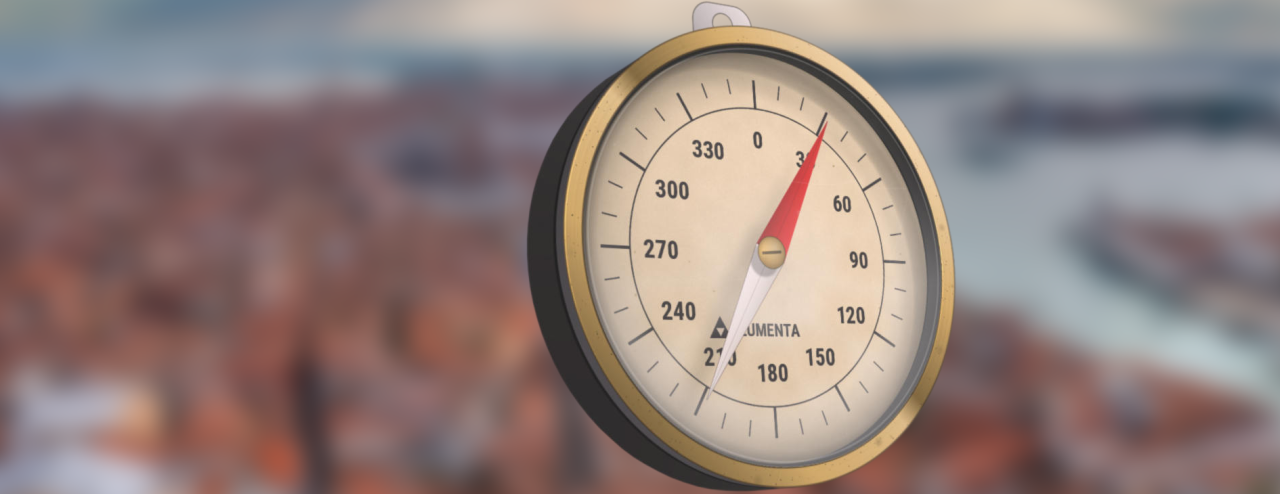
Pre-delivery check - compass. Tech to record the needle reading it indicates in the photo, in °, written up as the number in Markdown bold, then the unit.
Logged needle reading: **30** °
